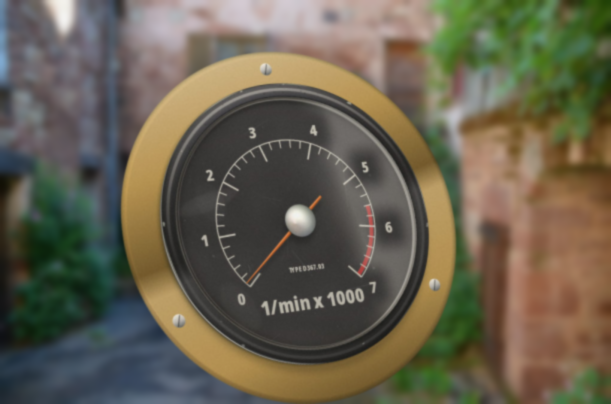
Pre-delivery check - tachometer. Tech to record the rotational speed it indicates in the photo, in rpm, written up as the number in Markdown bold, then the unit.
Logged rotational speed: **100** rpm
